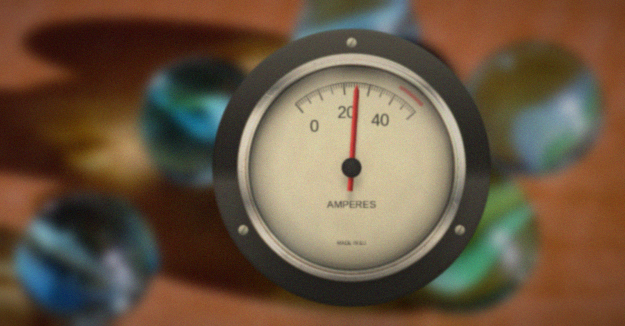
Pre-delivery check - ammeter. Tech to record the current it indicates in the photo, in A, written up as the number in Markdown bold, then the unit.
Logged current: **25** A
